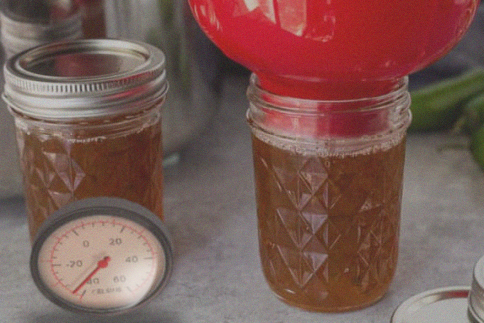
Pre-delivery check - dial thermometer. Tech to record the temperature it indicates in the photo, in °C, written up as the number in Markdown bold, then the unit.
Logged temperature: **-36** °C
